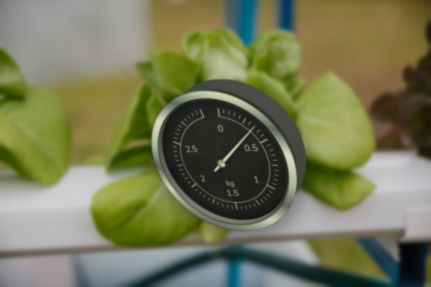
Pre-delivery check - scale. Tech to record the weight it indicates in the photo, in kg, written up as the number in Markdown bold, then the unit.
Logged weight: **0.35** kg
